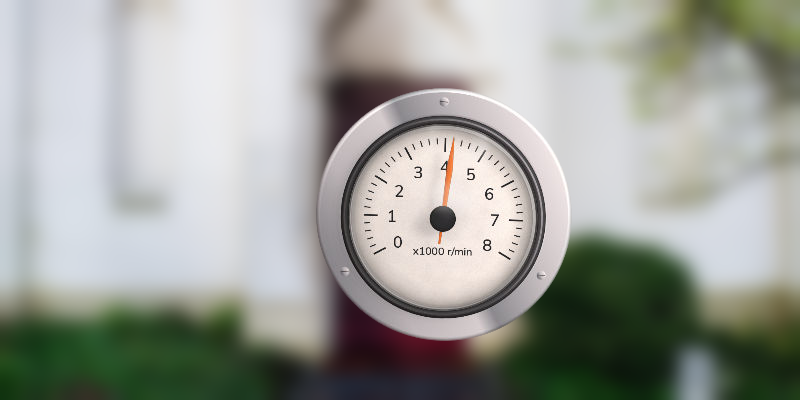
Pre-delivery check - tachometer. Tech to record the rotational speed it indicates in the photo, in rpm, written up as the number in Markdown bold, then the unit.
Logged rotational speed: **4200** rpm
